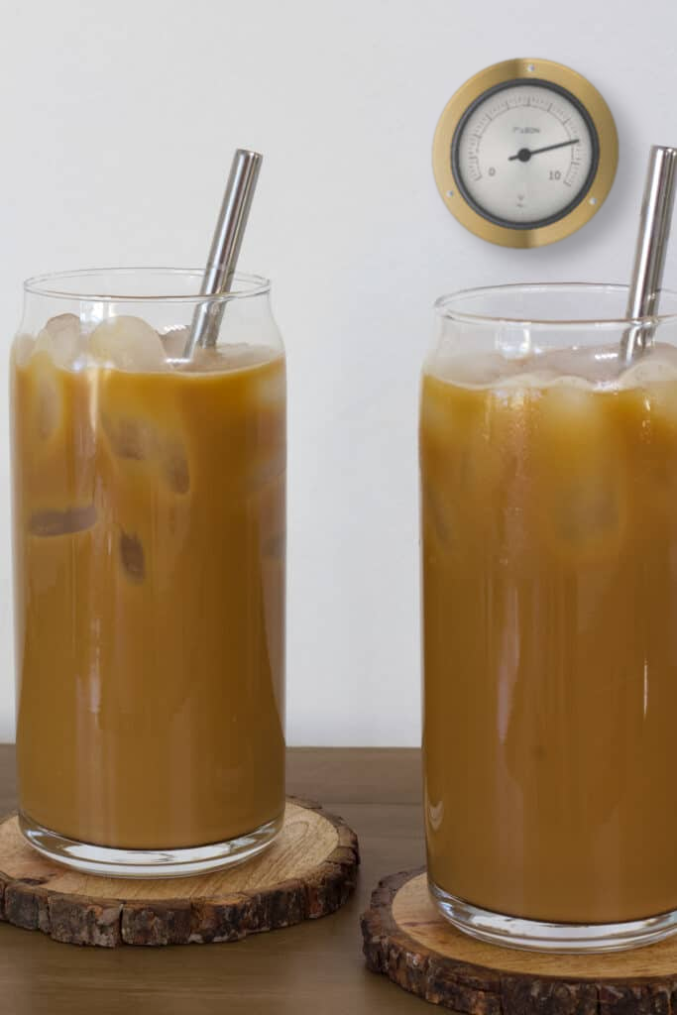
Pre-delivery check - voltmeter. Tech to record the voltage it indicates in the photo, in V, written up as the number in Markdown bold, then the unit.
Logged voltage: **8** V
